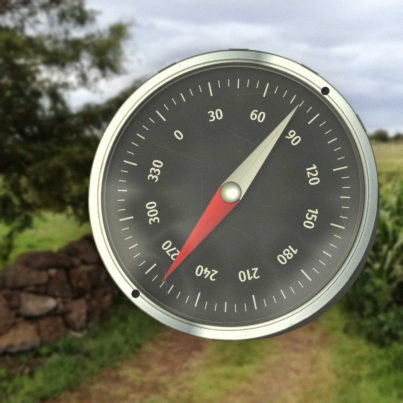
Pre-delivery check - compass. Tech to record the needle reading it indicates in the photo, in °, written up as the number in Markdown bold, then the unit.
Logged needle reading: **260** °
